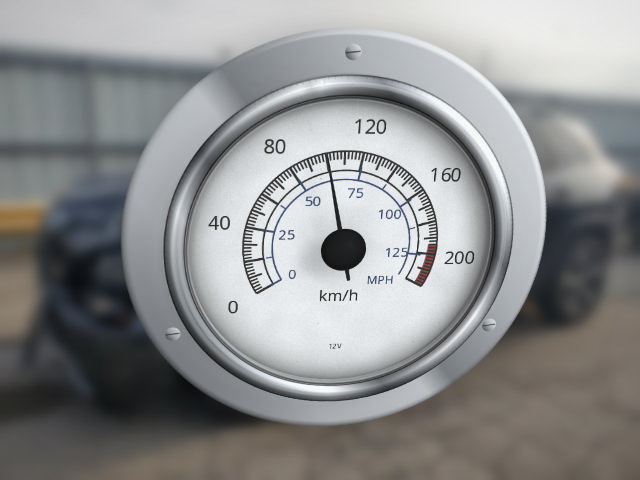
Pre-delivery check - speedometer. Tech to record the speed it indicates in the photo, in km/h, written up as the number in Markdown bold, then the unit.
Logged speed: **100** km/h
